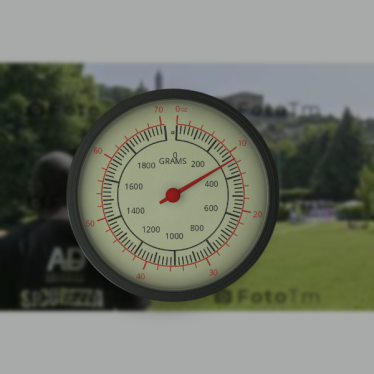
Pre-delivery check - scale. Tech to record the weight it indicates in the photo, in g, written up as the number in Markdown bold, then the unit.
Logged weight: **320** g
